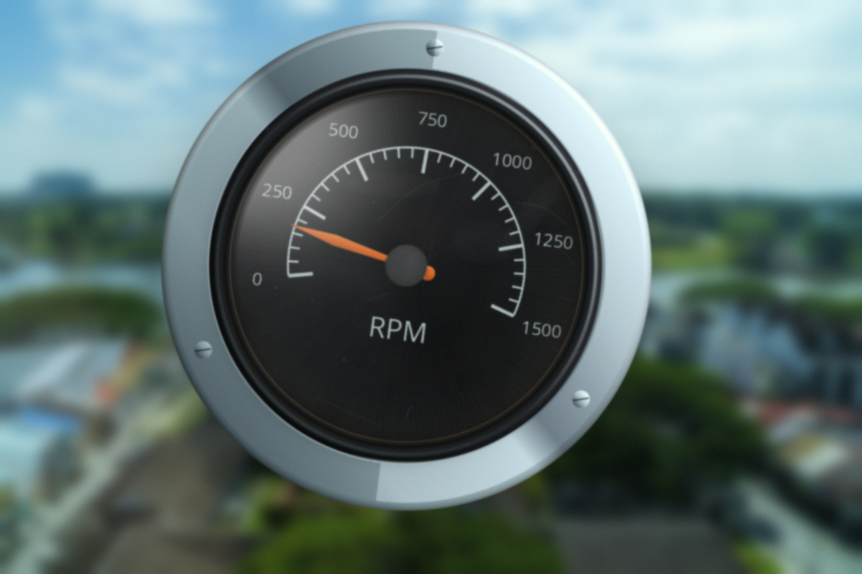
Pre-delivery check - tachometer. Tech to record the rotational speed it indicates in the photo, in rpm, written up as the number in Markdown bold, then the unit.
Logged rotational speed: **175** rpm
